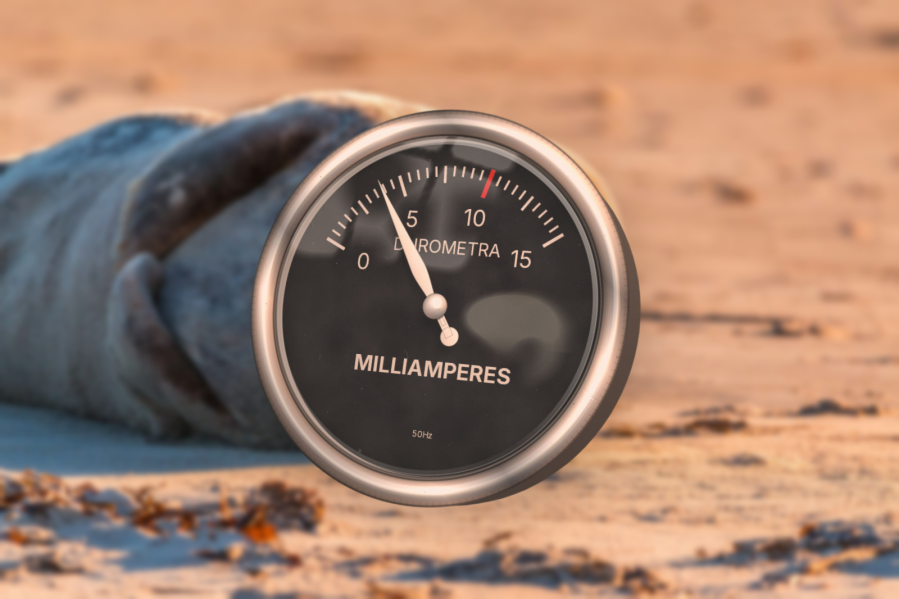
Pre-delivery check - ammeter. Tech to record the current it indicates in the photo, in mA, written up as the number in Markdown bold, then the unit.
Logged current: **4** mA
